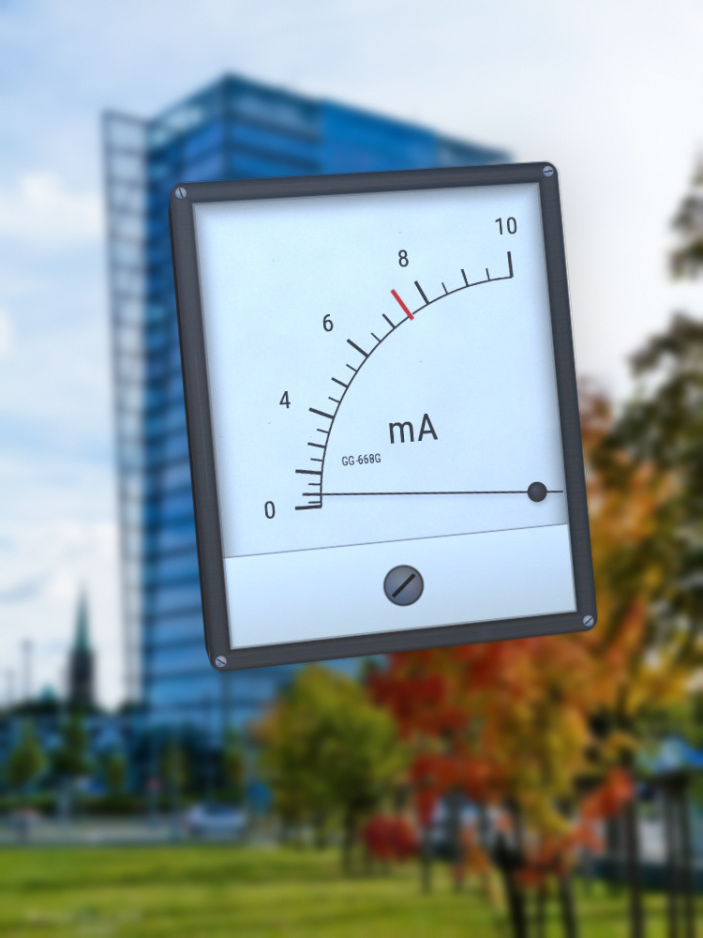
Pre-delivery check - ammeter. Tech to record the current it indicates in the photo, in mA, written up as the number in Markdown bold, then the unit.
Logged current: **1** mA
